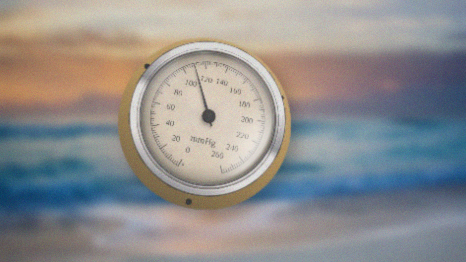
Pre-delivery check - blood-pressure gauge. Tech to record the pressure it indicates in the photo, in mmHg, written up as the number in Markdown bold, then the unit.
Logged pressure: **110** mmHg
